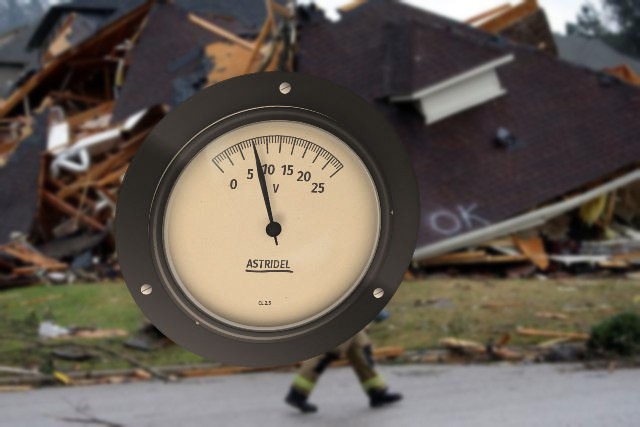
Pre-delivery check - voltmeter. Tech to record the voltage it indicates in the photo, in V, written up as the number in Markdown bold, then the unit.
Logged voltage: **7.5** V
